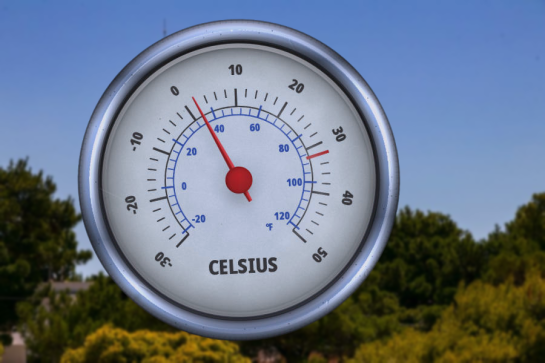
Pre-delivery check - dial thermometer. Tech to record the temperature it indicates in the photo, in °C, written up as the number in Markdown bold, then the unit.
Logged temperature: **2** °C
